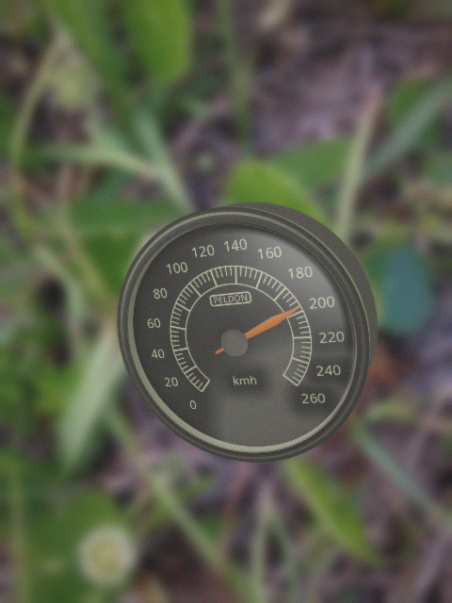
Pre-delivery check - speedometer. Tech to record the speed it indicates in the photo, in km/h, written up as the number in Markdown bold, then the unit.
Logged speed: **196** km/h
